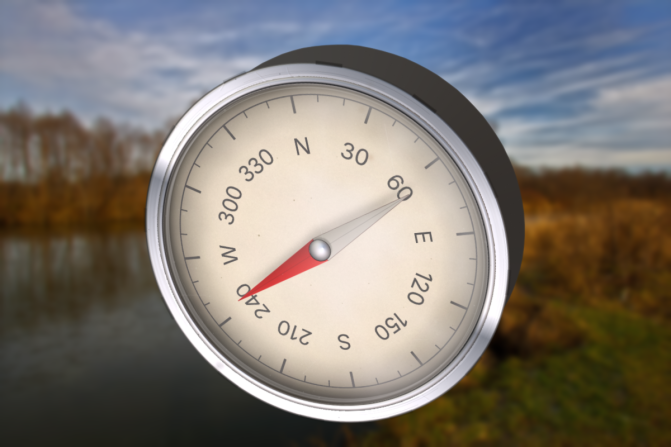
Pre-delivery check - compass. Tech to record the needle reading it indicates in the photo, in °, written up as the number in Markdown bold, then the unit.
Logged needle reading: **245** °
